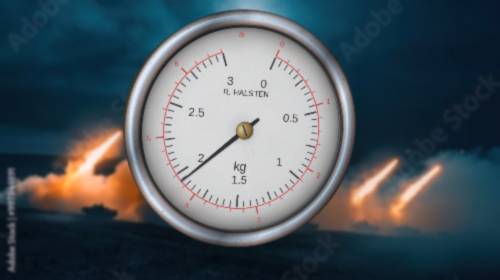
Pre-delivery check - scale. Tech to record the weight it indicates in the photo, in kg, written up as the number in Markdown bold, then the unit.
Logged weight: **1.95** kg
